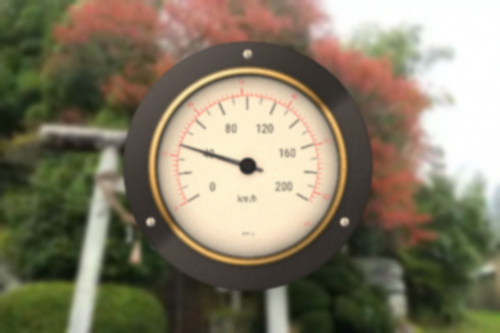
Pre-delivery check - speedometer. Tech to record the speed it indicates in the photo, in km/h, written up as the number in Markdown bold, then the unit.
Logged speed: **40** km/h
